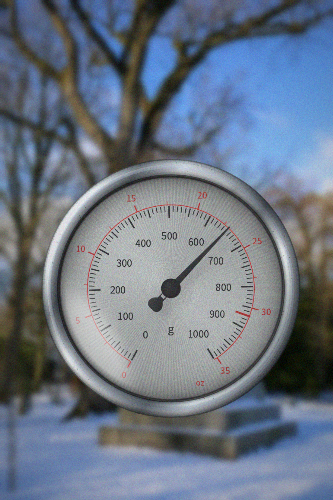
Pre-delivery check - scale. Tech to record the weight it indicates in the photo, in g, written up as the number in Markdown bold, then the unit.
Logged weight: **650** g
